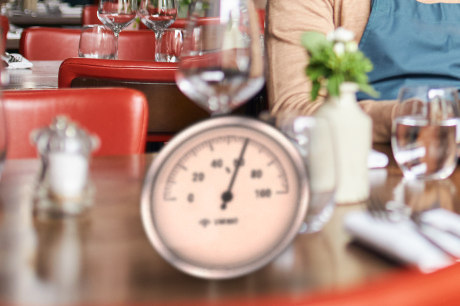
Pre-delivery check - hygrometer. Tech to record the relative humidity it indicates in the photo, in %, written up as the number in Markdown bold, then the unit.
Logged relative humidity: **60** %
